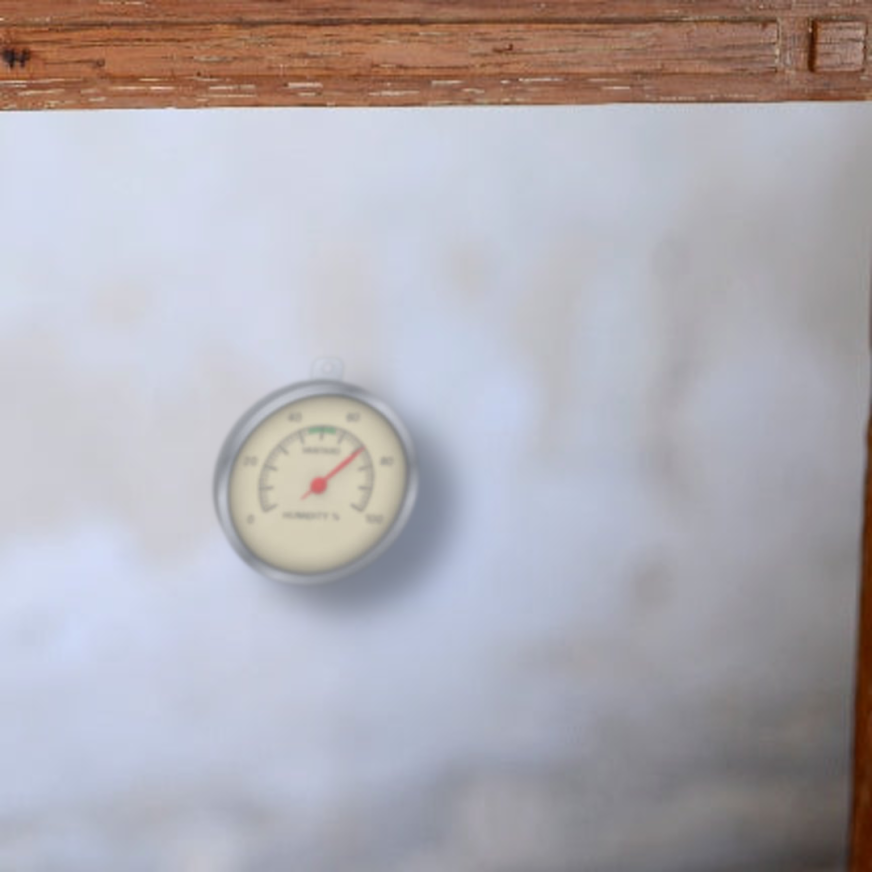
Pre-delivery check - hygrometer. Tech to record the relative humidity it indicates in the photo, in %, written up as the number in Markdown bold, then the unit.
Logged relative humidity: **70** %
